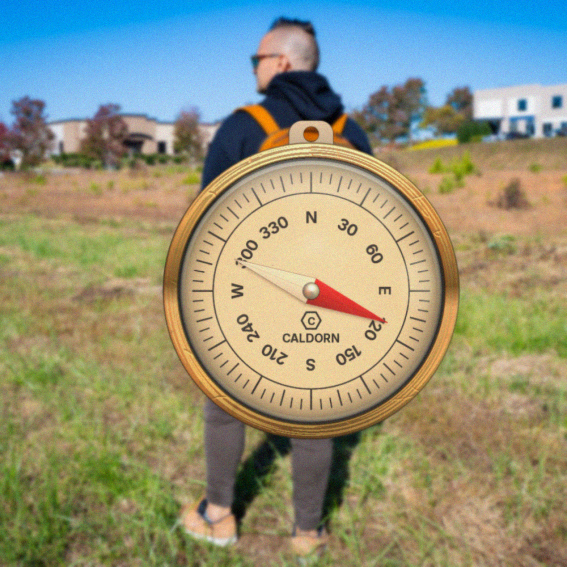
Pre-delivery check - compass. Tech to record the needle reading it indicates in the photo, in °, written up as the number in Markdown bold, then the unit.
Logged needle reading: **112.5** °
